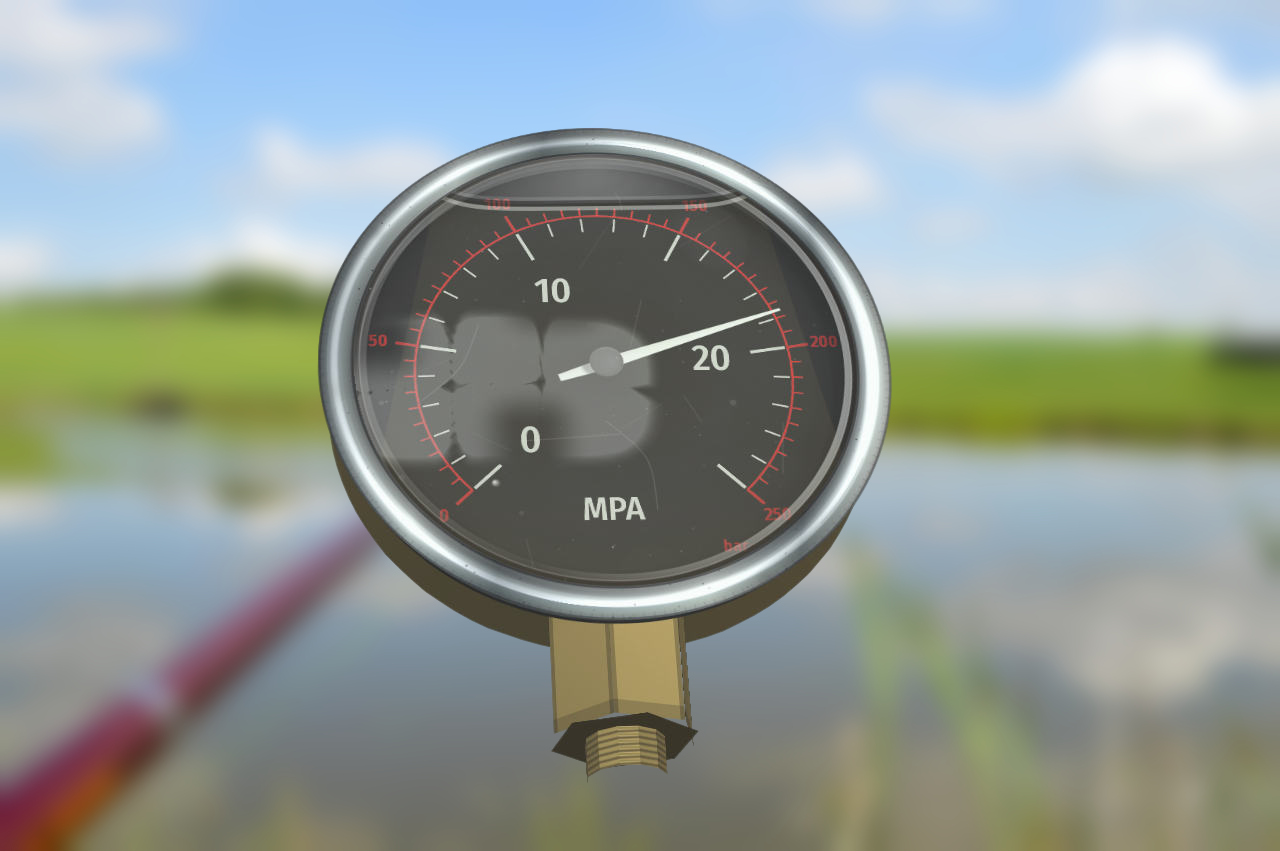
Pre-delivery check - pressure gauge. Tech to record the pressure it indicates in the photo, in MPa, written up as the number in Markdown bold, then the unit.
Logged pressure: **19** MPa
